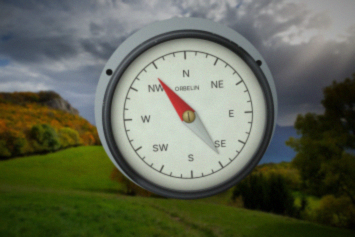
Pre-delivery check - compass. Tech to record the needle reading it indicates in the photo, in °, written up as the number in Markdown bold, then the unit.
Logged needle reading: **325** °
